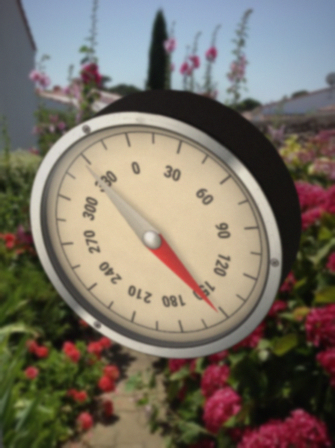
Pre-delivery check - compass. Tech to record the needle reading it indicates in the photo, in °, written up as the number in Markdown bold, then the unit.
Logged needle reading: **150** °
